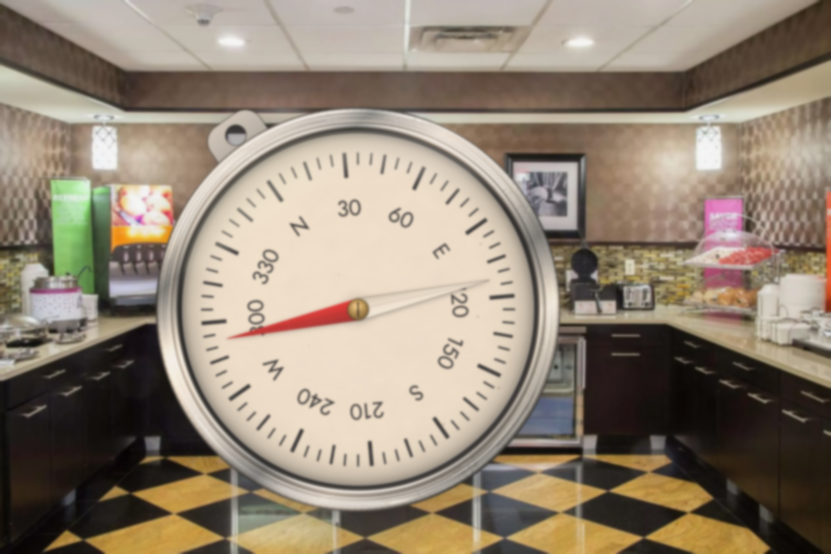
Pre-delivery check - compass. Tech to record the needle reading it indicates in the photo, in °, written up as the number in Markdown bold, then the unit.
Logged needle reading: **292.5** °
